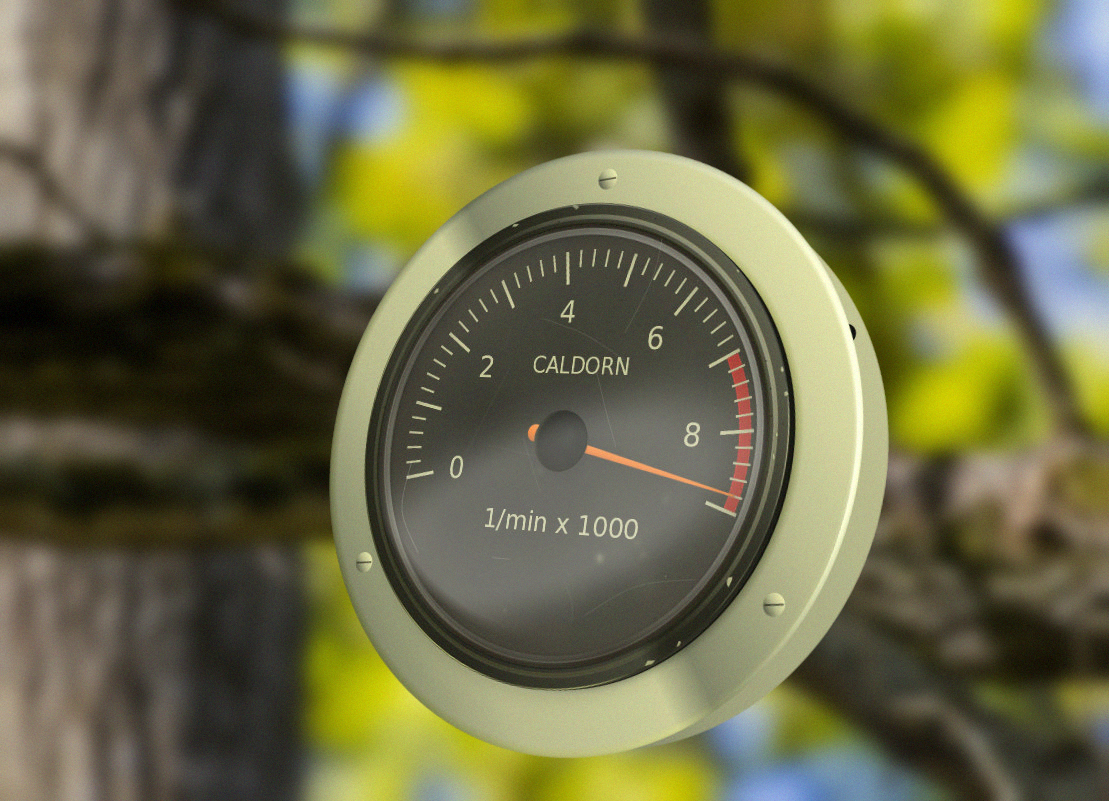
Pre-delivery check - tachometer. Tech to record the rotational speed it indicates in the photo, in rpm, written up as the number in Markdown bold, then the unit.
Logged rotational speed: **8800** rpm
